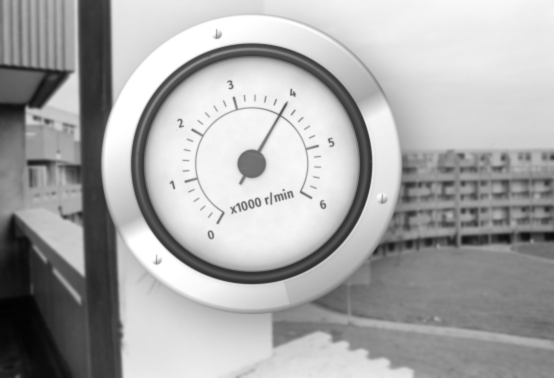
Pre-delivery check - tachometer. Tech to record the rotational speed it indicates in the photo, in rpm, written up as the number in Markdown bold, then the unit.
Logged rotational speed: **4000** rpm
